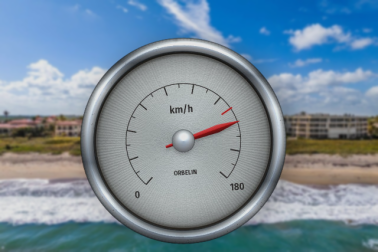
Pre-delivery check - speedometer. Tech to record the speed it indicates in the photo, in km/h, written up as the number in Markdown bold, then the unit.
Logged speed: **140** km/h
